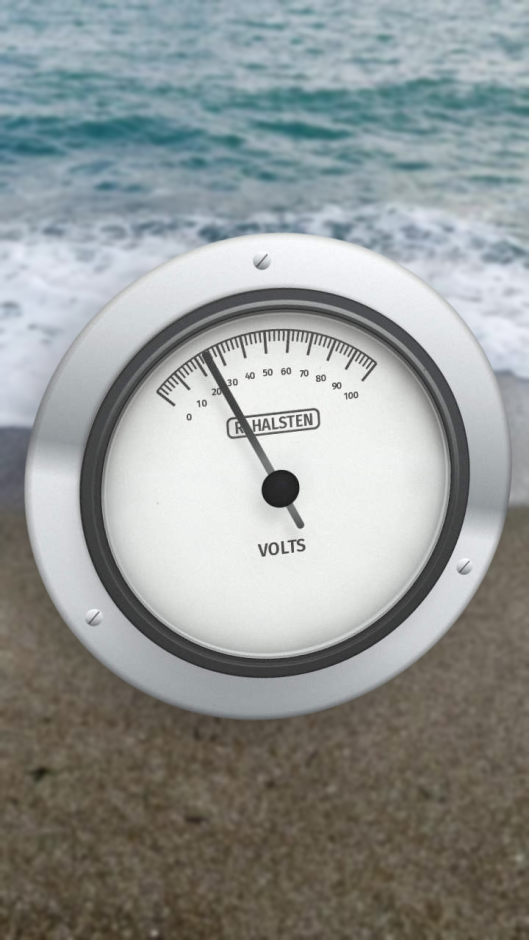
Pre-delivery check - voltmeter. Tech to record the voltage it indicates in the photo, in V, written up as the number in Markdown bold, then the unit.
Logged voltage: **24** V
